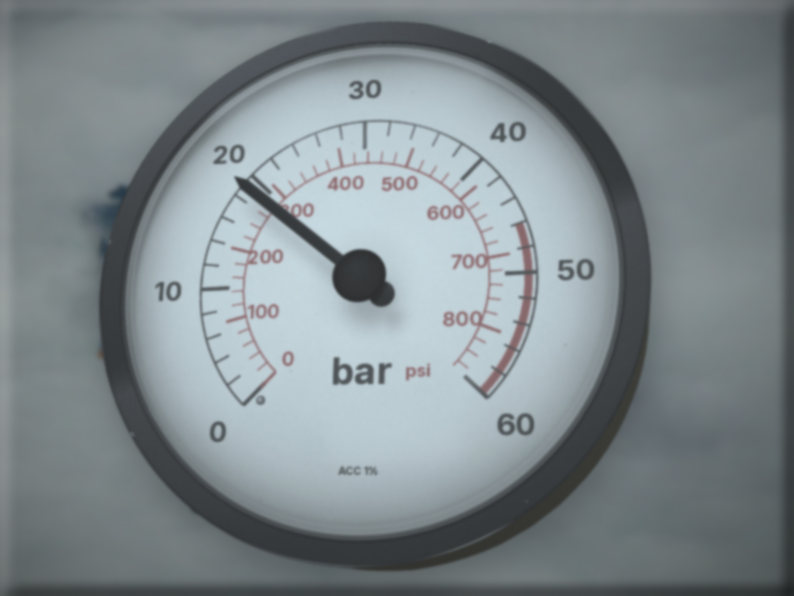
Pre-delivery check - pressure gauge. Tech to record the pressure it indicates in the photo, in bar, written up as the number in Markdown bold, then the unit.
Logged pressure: **19** bar
